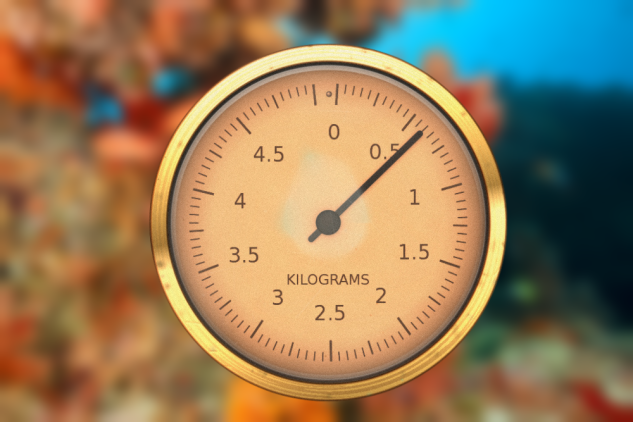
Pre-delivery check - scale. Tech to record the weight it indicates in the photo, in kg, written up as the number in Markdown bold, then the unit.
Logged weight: **0.6** kg
